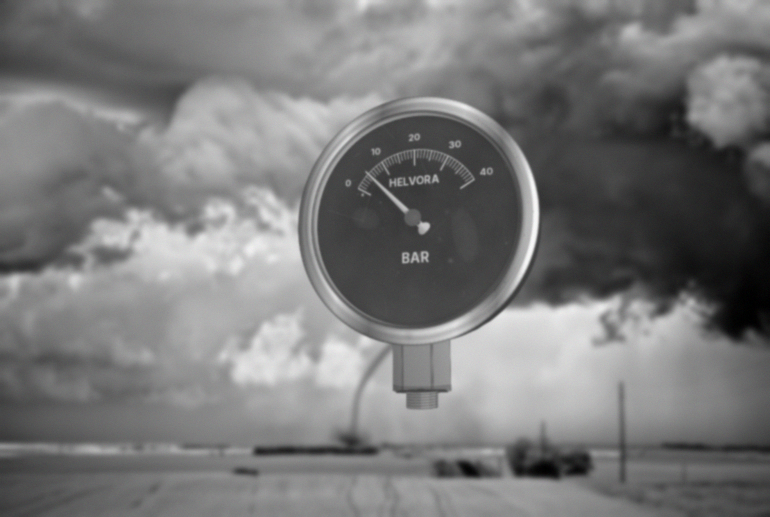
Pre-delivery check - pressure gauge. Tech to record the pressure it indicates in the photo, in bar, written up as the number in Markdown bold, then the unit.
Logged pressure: **5** bar
